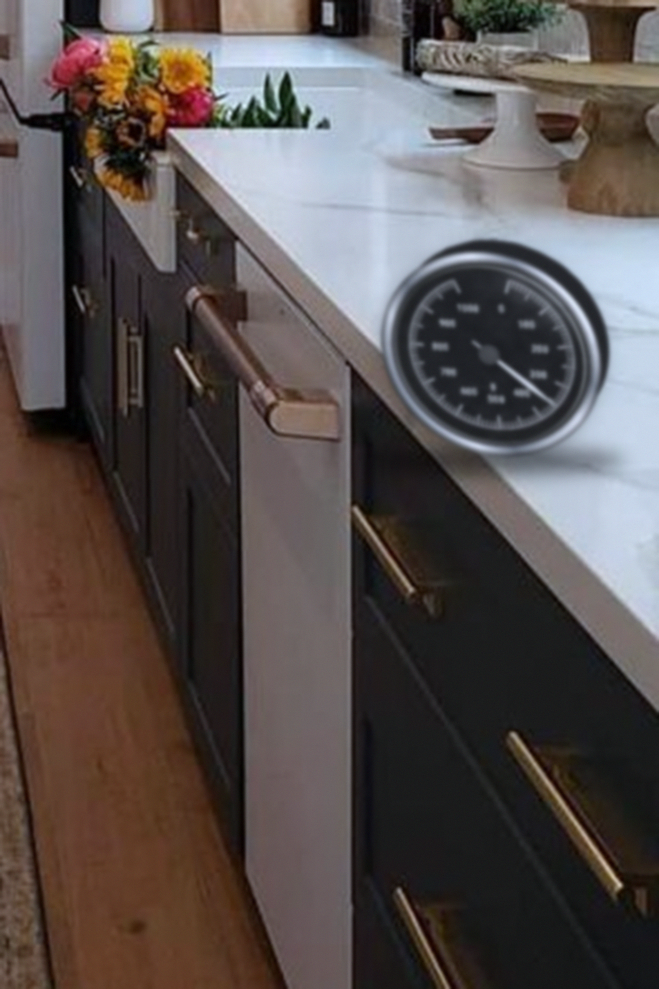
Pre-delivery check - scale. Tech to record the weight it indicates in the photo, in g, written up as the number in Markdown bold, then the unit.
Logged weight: **350** g
